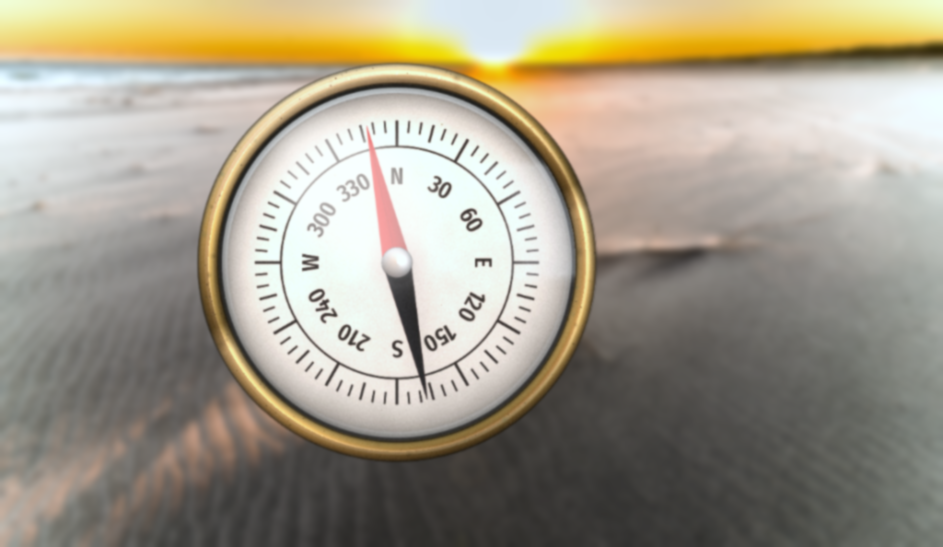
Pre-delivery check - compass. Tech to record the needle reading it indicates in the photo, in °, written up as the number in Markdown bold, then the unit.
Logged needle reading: **347.5** °
